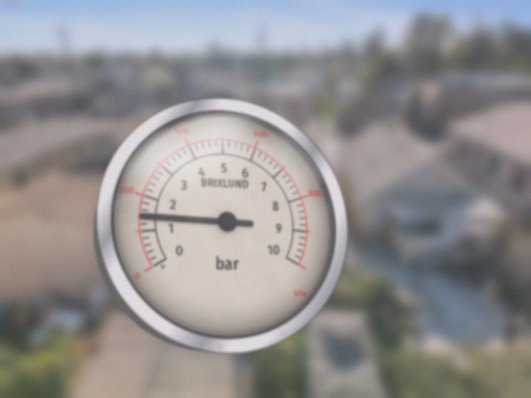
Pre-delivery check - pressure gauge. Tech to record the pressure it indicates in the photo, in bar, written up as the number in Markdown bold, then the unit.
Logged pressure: **1.4** bar
